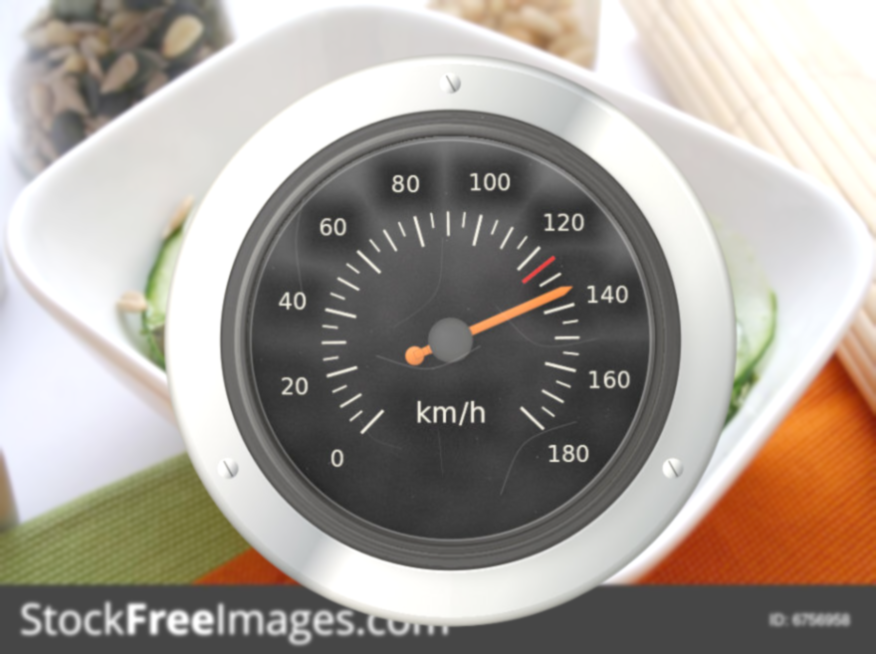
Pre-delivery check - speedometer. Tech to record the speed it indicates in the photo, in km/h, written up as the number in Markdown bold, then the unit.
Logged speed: **135** km/h
